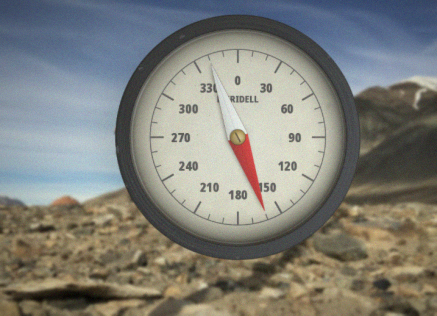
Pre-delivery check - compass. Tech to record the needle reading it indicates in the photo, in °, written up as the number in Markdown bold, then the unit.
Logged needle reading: **160** °
